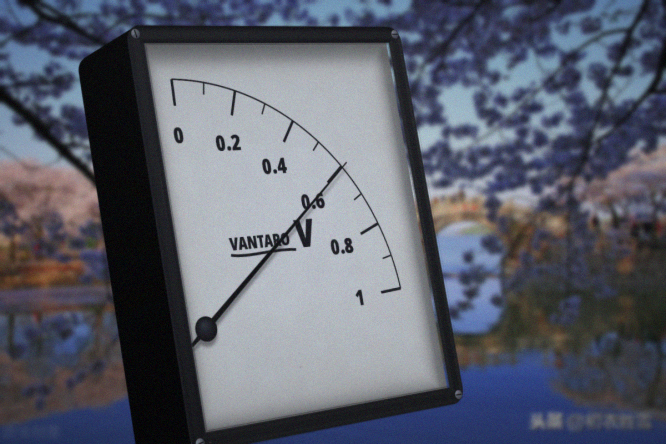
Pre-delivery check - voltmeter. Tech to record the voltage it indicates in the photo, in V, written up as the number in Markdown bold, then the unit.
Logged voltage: **0.6** V
